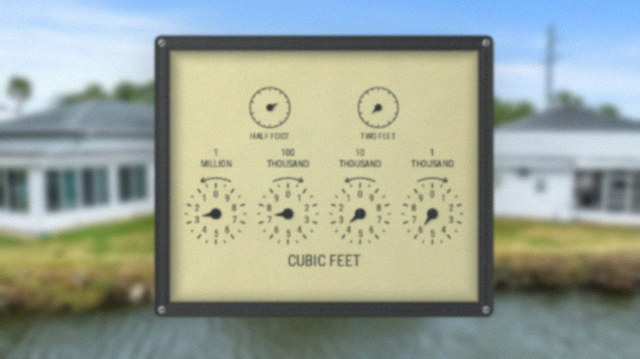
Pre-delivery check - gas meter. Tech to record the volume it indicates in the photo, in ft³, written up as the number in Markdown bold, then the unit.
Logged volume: **273600** ft³
